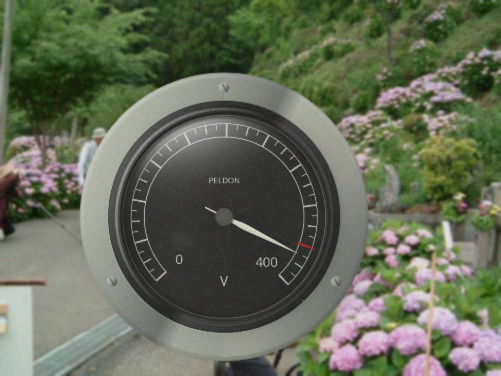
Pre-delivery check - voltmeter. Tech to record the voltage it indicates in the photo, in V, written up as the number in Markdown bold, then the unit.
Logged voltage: **370** V
